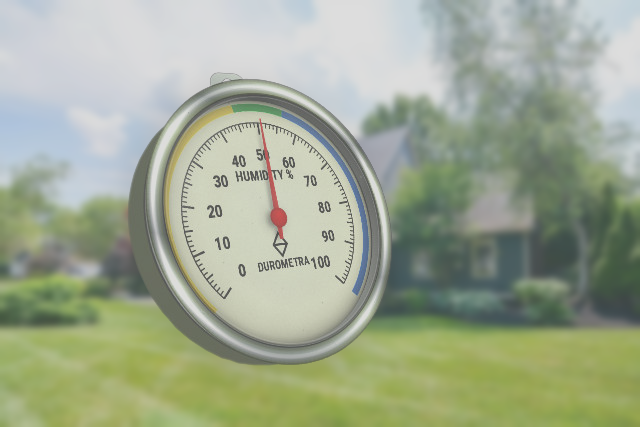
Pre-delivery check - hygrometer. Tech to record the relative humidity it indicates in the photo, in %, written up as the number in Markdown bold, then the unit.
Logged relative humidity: **50** %
